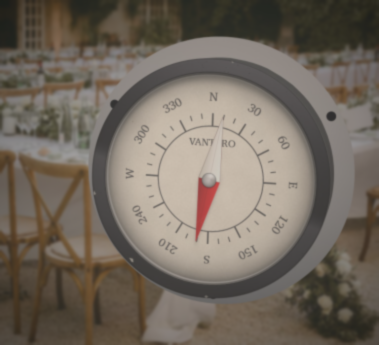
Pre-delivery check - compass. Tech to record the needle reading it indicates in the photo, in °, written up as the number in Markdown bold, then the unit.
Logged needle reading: **190** °
